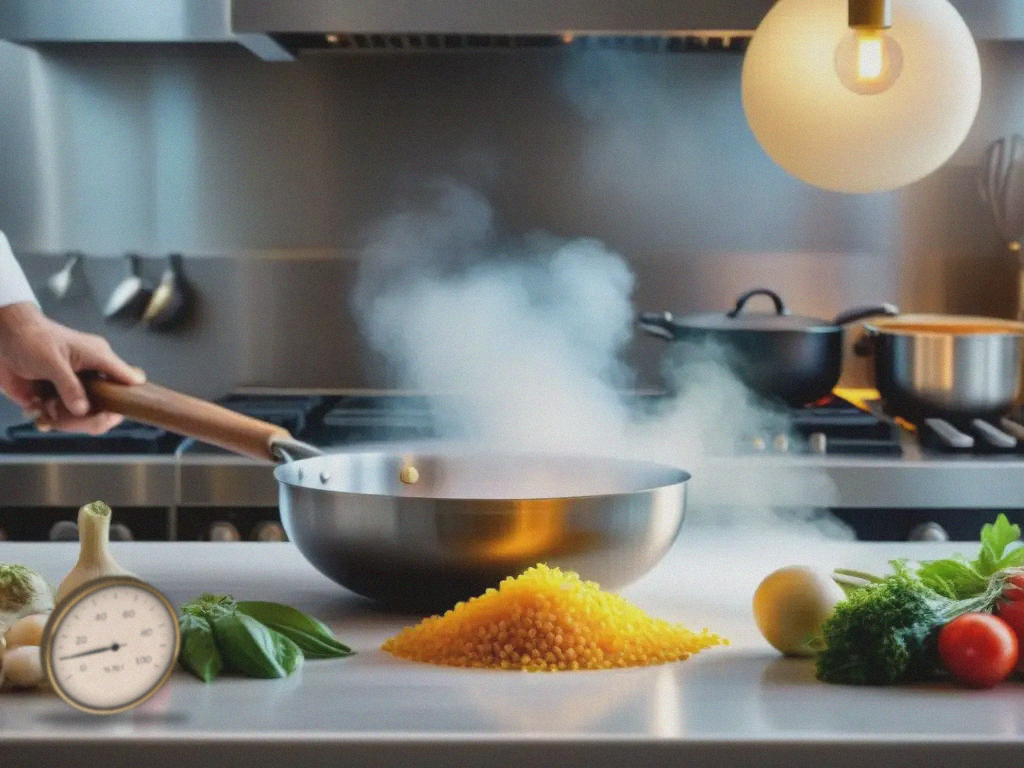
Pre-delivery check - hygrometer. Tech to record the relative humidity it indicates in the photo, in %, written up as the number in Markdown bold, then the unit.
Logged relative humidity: **10** %
